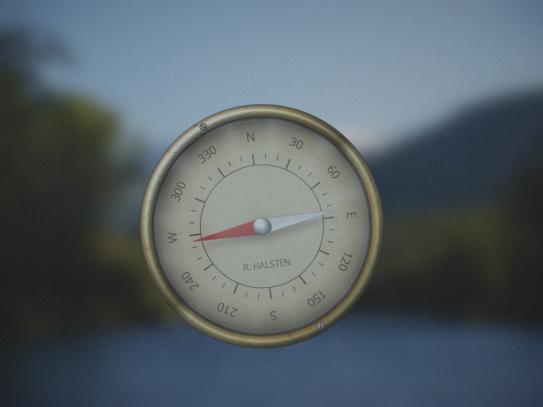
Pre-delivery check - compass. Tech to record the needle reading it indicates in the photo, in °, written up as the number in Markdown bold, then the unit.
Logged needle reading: **265** °
